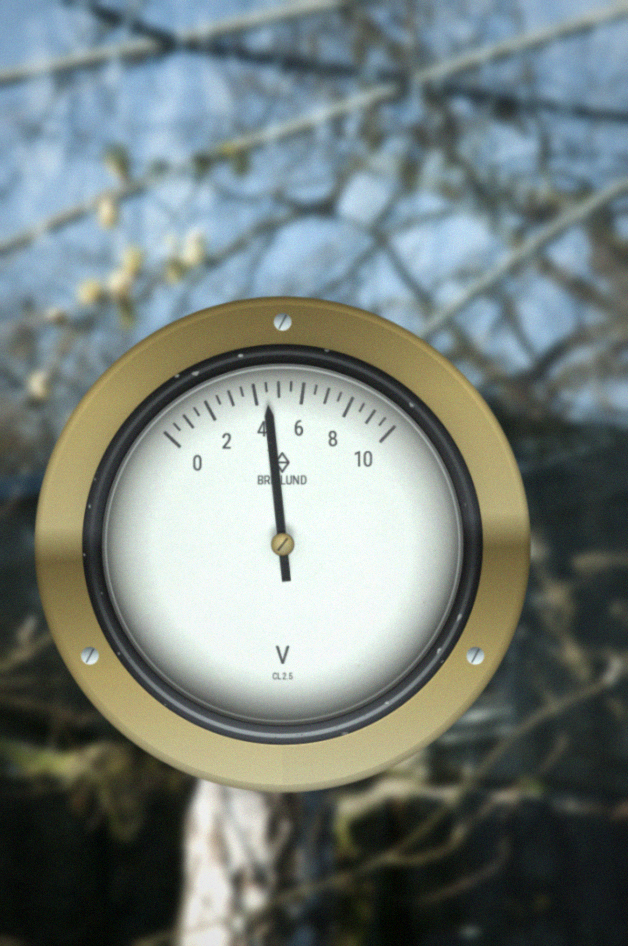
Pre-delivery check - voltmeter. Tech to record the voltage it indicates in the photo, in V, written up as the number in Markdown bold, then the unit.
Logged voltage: **4.5** V
